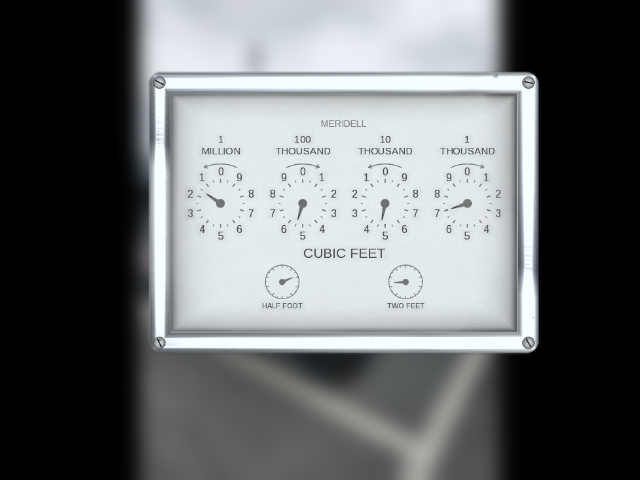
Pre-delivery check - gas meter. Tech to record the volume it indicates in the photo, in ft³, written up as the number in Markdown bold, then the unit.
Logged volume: **154700** ft³
